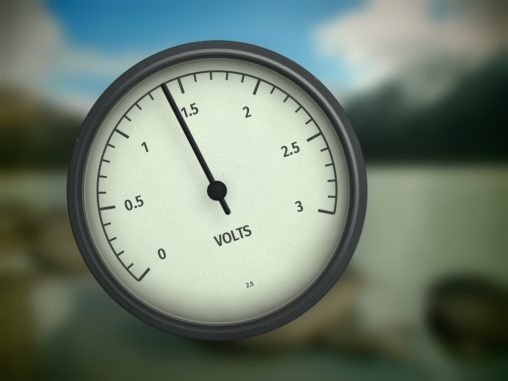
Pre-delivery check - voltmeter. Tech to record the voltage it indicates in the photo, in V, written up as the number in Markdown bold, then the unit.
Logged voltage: **1.4** V
